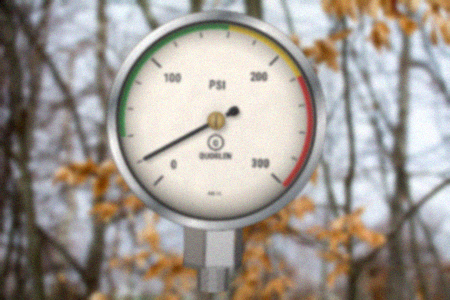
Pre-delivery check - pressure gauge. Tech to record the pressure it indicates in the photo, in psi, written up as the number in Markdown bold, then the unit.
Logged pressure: **20** psi
